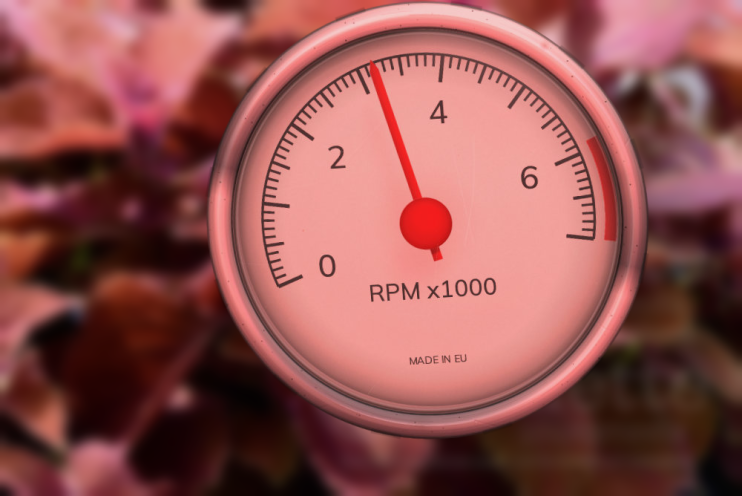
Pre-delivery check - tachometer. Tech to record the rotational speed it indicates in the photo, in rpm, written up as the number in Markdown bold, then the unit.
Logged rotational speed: **3200** rpm
